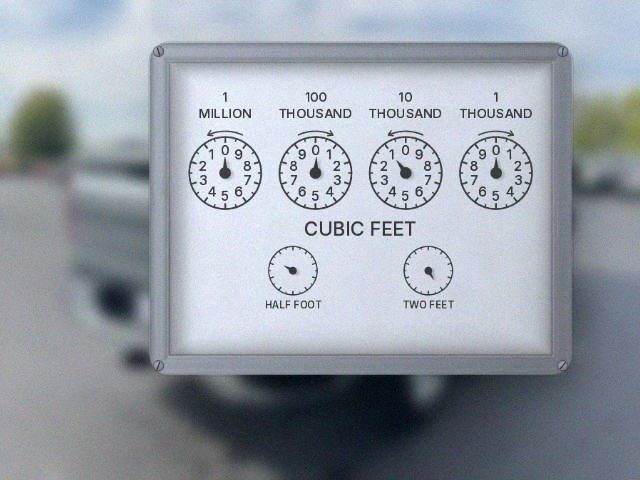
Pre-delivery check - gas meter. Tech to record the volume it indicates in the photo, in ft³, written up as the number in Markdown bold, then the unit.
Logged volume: **1000** ft³
